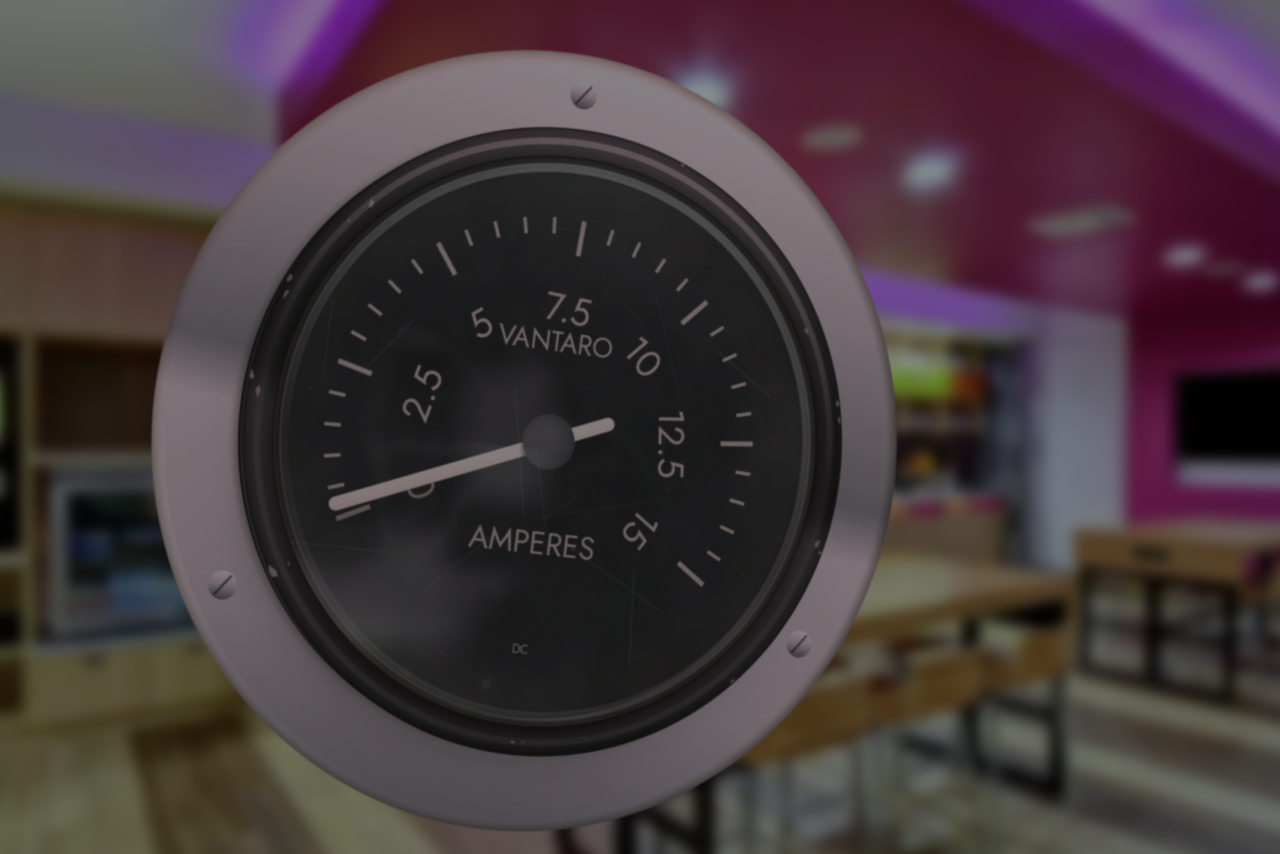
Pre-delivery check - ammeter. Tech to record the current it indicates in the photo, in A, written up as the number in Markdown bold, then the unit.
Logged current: **0.25** A
